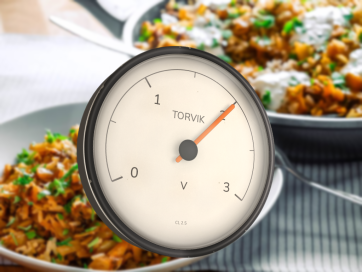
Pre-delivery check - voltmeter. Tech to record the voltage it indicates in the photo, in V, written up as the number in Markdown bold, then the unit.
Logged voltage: **2** V
